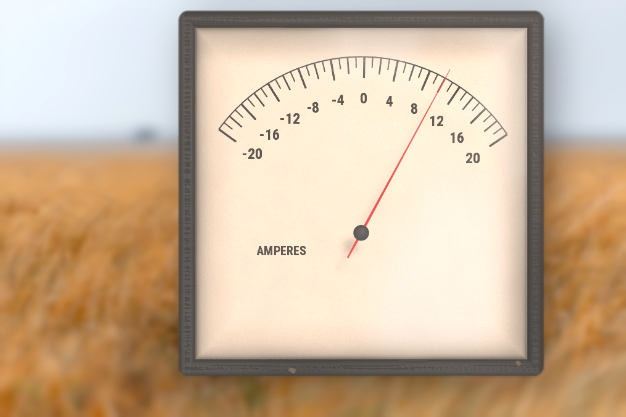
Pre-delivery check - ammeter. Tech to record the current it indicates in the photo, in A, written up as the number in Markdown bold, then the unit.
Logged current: **10** A
